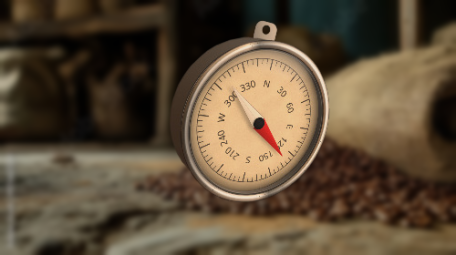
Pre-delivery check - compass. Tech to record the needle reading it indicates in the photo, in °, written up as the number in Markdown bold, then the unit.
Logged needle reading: **130** °
